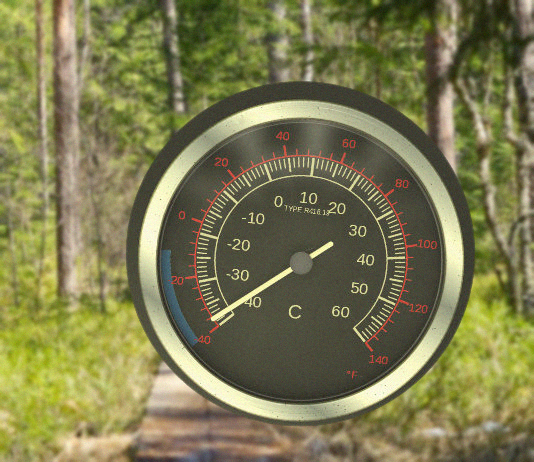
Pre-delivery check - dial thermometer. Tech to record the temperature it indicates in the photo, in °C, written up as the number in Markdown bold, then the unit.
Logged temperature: **-38** °C
